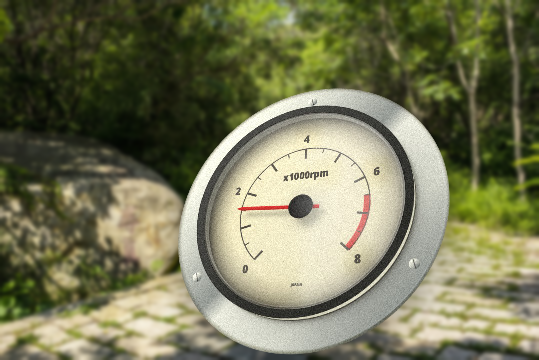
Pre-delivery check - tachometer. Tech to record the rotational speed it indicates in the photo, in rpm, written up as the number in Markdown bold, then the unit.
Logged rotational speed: **1500** rpm
